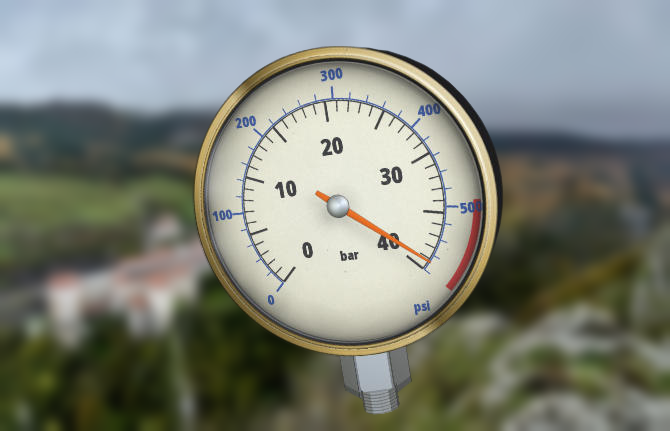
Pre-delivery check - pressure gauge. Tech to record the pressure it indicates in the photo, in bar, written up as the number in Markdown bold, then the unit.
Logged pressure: **39** bar
